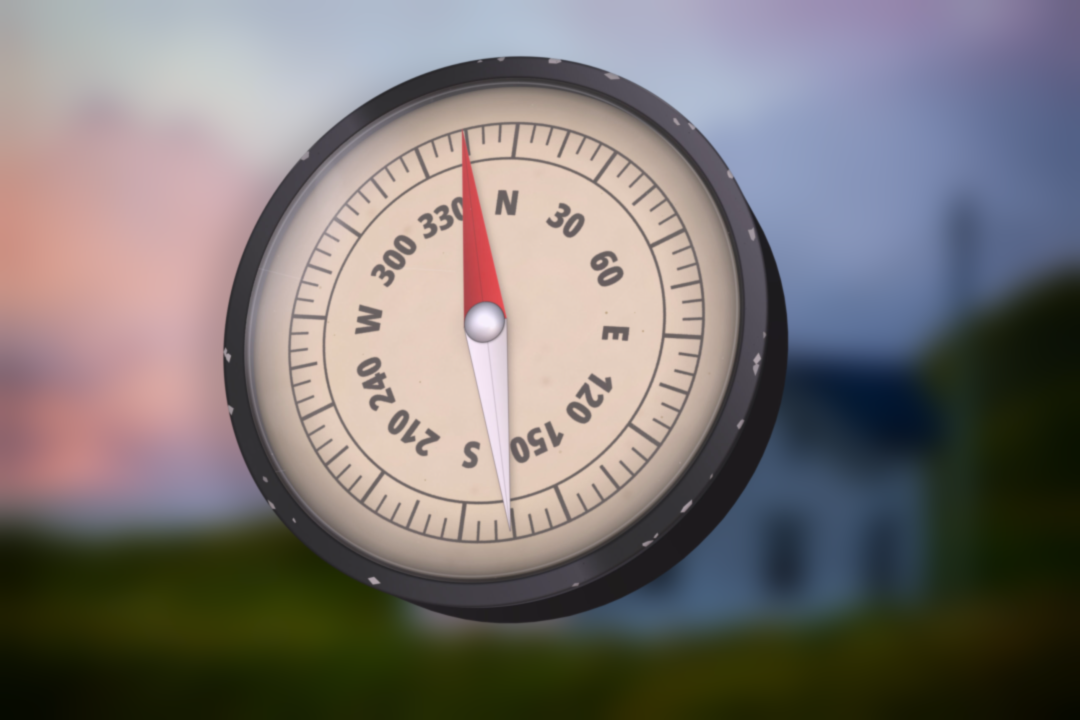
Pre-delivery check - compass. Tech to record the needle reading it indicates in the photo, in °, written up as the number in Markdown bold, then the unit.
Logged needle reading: **345** °
